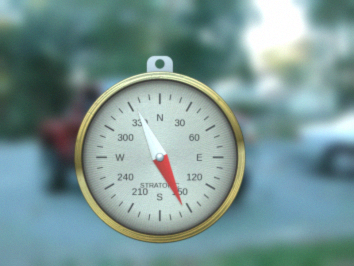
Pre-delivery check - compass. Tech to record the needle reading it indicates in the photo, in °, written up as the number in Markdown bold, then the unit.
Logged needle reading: **155** °
